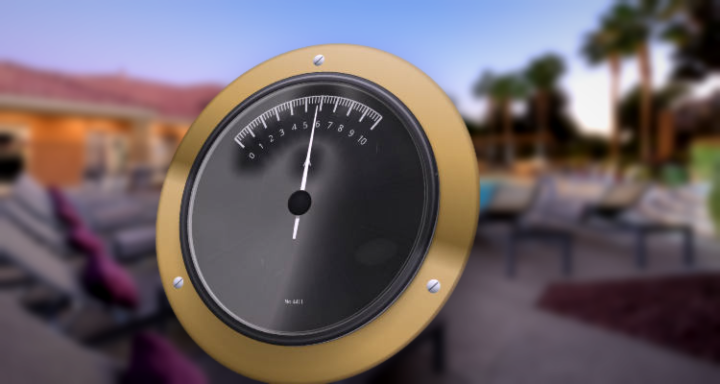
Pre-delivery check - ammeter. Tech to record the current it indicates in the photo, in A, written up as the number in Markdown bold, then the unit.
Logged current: **6** A
